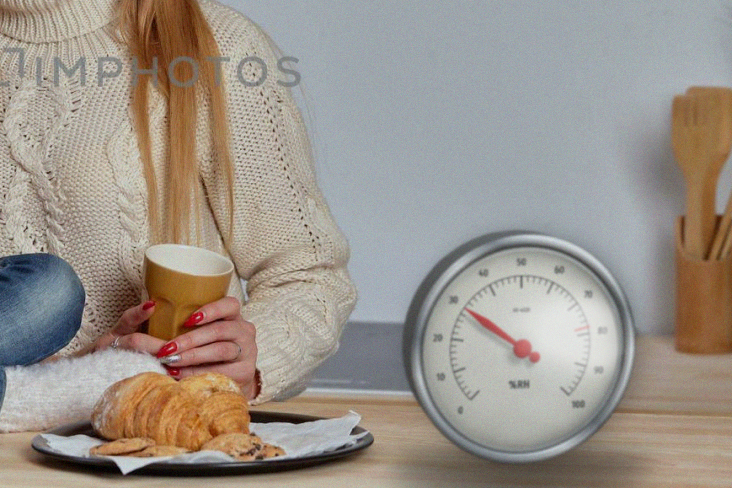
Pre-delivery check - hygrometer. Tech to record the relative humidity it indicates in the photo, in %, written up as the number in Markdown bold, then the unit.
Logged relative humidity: **30** %
